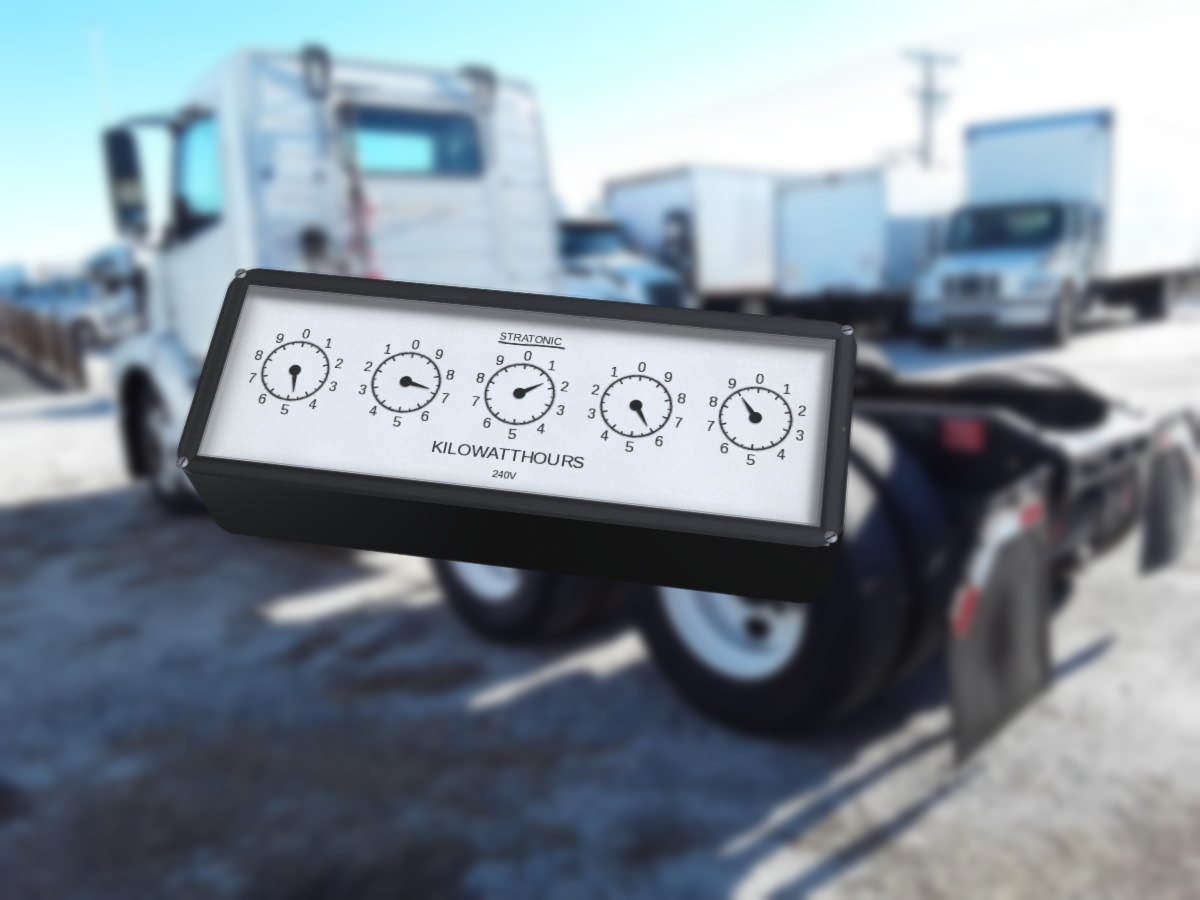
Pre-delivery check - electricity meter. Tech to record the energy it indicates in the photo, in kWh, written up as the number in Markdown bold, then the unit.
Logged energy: **47159** kWh
